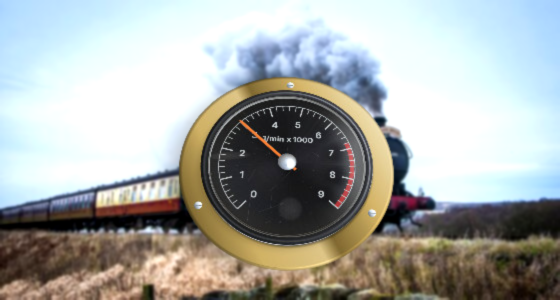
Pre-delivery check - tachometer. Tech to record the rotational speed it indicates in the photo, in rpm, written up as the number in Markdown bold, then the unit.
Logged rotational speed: **3000** rpm
